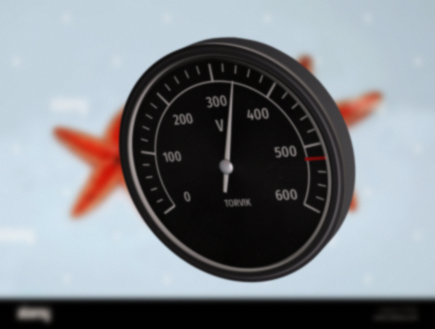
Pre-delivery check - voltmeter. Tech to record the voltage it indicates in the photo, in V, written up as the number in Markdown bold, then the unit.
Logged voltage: **340** V
